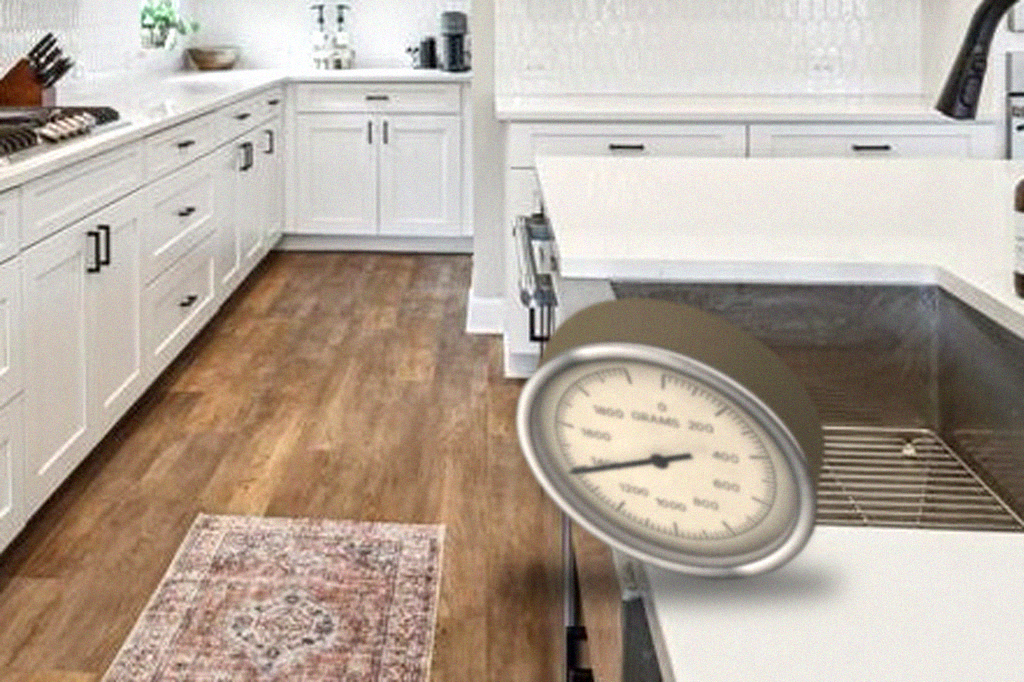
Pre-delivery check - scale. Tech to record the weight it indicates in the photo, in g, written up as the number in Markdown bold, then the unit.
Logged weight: **1400** g
